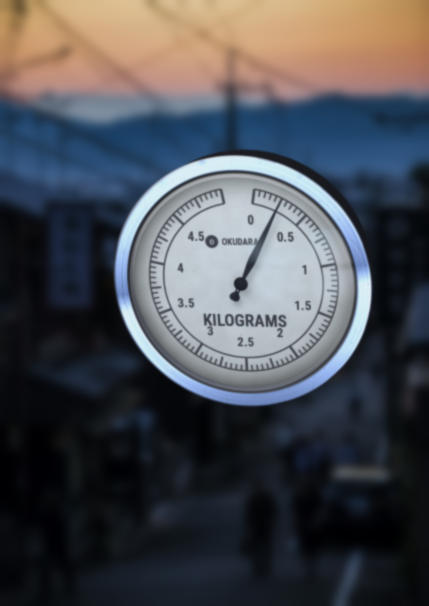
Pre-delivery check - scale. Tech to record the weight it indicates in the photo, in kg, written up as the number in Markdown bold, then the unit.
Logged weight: **0.25** kg
